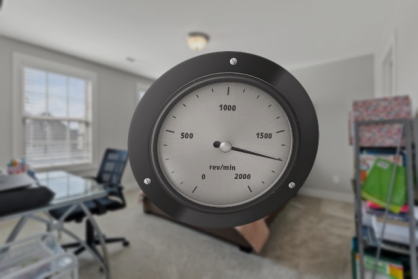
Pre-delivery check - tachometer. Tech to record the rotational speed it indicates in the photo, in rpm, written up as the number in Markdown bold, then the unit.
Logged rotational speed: **1700** rpm
